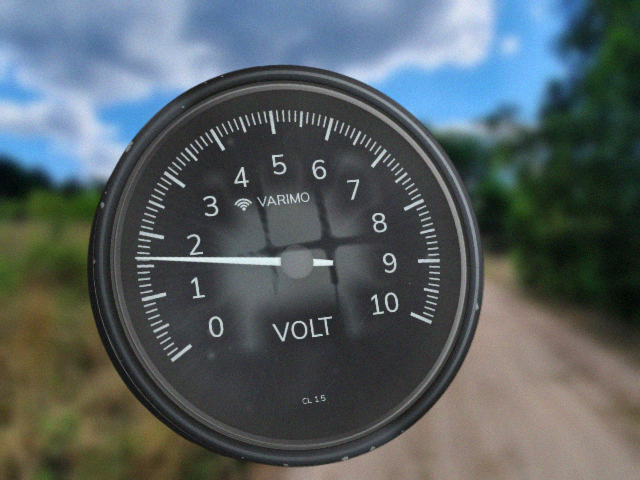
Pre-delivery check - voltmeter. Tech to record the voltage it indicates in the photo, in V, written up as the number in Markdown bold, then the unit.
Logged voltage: **1.6** V
